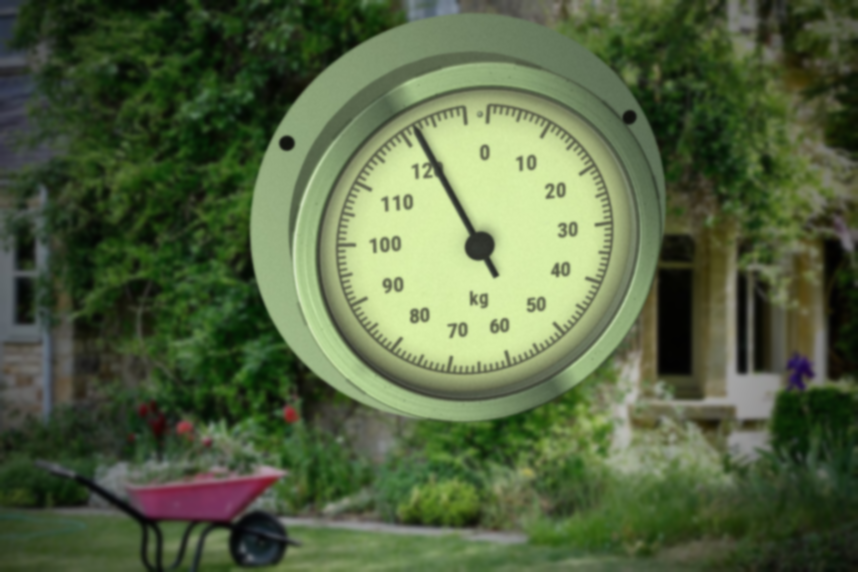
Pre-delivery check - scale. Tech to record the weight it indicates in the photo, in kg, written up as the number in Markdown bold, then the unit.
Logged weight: **122** kg
